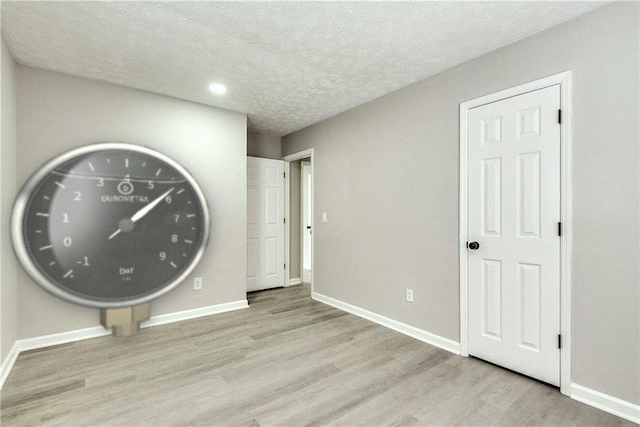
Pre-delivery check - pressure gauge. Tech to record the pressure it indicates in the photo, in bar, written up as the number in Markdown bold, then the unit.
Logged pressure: **5.75** bar
